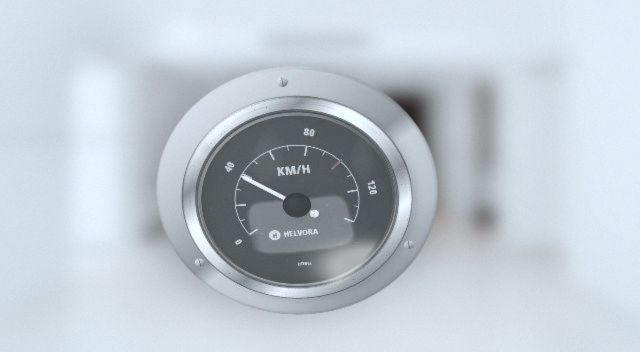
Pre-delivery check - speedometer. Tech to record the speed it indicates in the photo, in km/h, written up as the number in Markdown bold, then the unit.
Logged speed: **40** km/h
